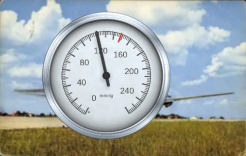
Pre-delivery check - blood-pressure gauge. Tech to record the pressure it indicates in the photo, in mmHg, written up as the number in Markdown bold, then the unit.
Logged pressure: **120** mmHg
